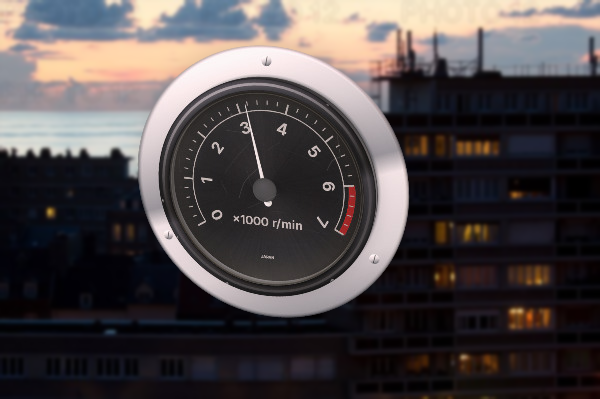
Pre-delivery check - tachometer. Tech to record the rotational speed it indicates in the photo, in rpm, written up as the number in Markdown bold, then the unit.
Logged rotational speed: **3200** rpm
